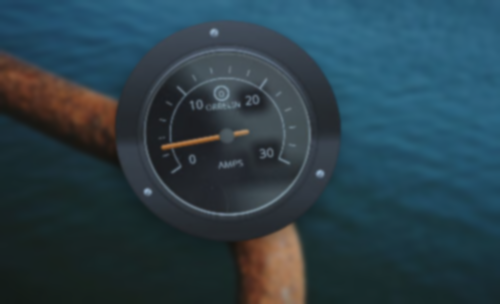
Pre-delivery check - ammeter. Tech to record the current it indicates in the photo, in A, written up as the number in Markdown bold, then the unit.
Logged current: **3** A
